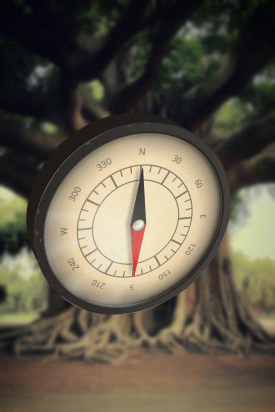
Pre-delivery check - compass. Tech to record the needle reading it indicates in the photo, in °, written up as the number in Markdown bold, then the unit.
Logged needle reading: **180** °
